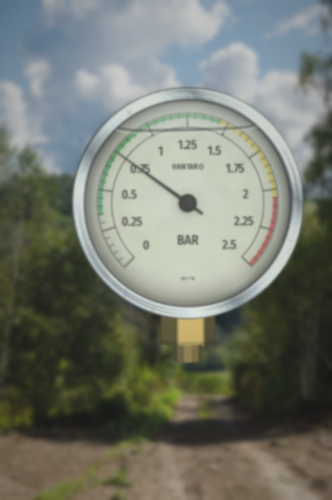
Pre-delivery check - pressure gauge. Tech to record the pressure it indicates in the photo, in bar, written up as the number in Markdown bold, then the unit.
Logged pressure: **0.75** bar
